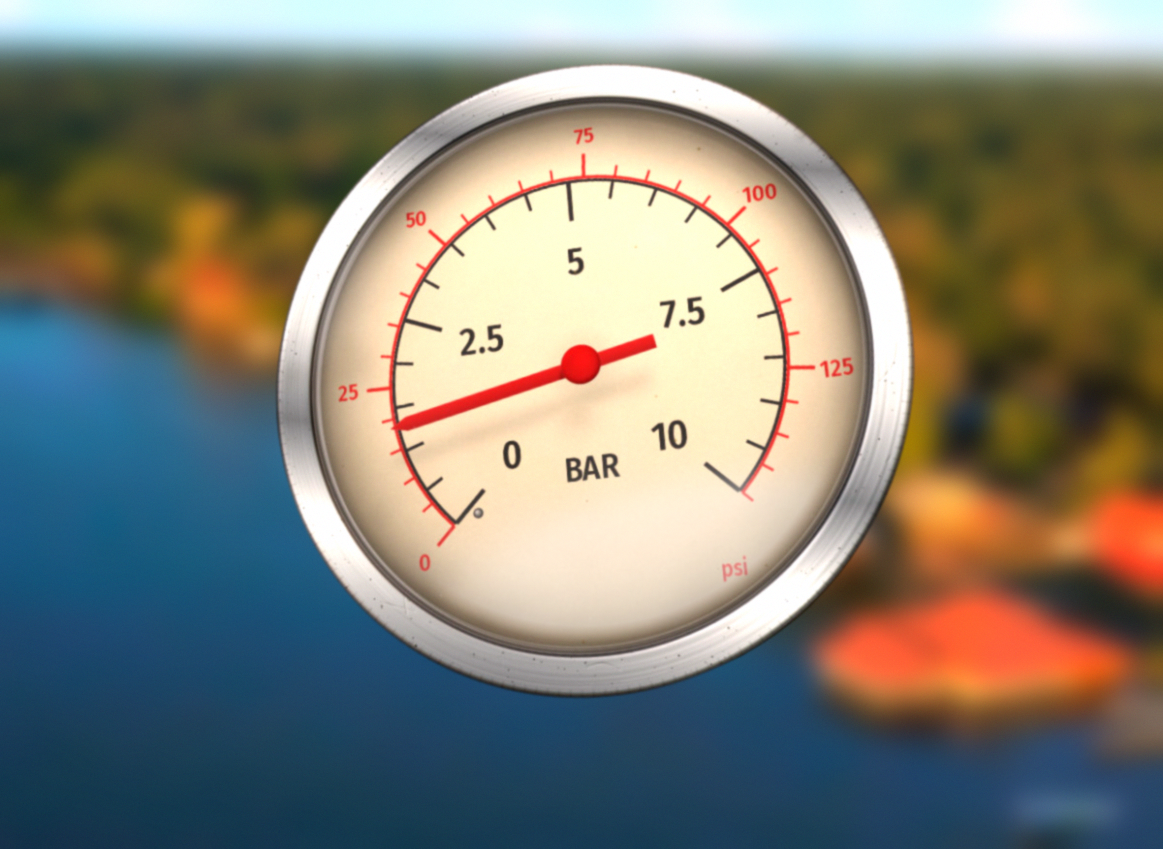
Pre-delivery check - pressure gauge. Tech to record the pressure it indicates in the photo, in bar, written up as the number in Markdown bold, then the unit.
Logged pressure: **1.25** bar
